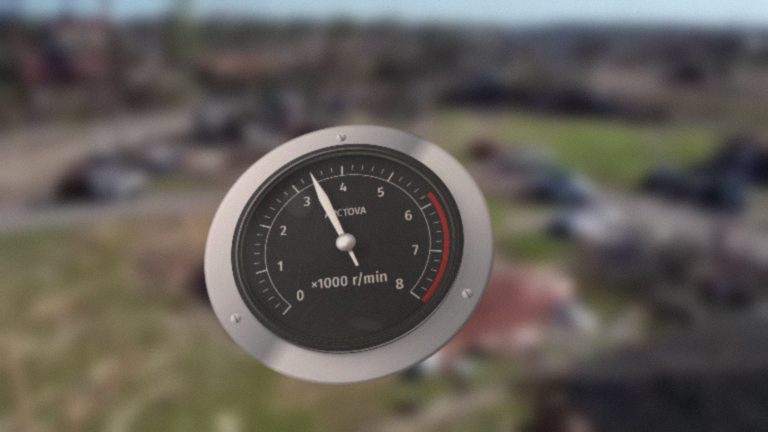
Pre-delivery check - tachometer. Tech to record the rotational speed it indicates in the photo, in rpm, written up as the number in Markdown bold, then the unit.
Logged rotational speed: **3400** rpm
